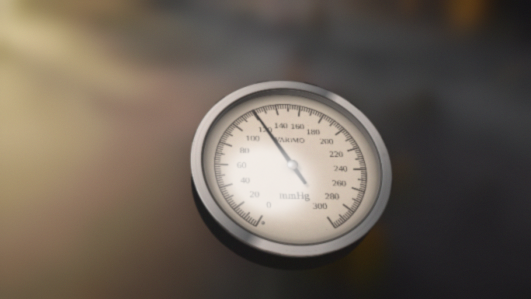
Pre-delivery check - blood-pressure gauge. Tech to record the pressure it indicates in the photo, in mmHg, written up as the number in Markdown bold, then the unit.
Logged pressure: **120** mmHg
